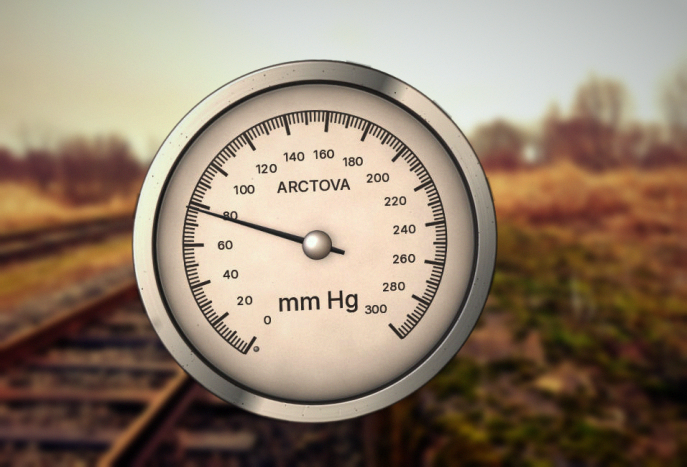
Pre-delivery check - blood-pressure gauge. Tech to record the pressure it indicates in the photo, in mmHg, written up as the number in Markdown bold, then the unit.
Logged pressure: **78** mmHg
